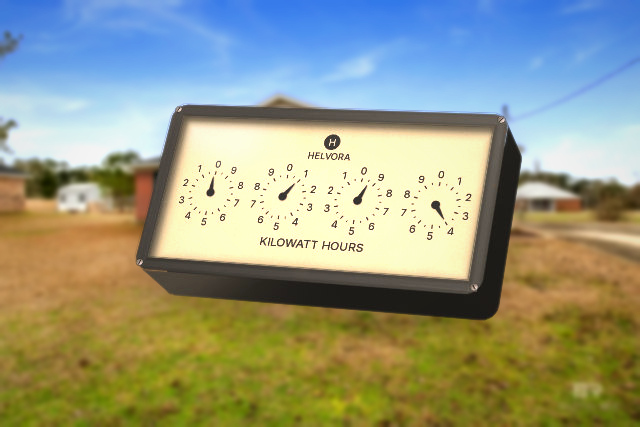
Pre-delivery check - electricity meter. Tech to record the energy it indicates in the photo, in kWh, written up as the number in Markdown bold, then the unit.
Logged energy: **94** kWh
